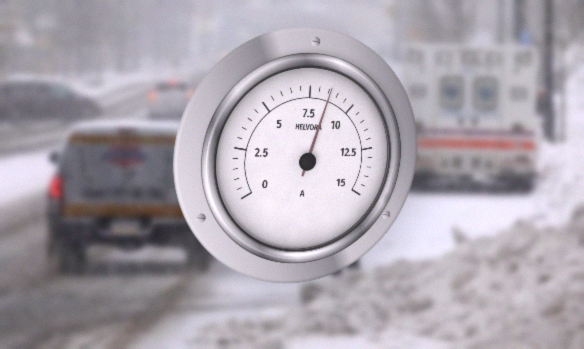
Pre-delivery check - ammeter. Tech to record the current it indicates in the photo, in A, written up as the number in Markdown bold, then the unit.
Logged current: **8.5** A
